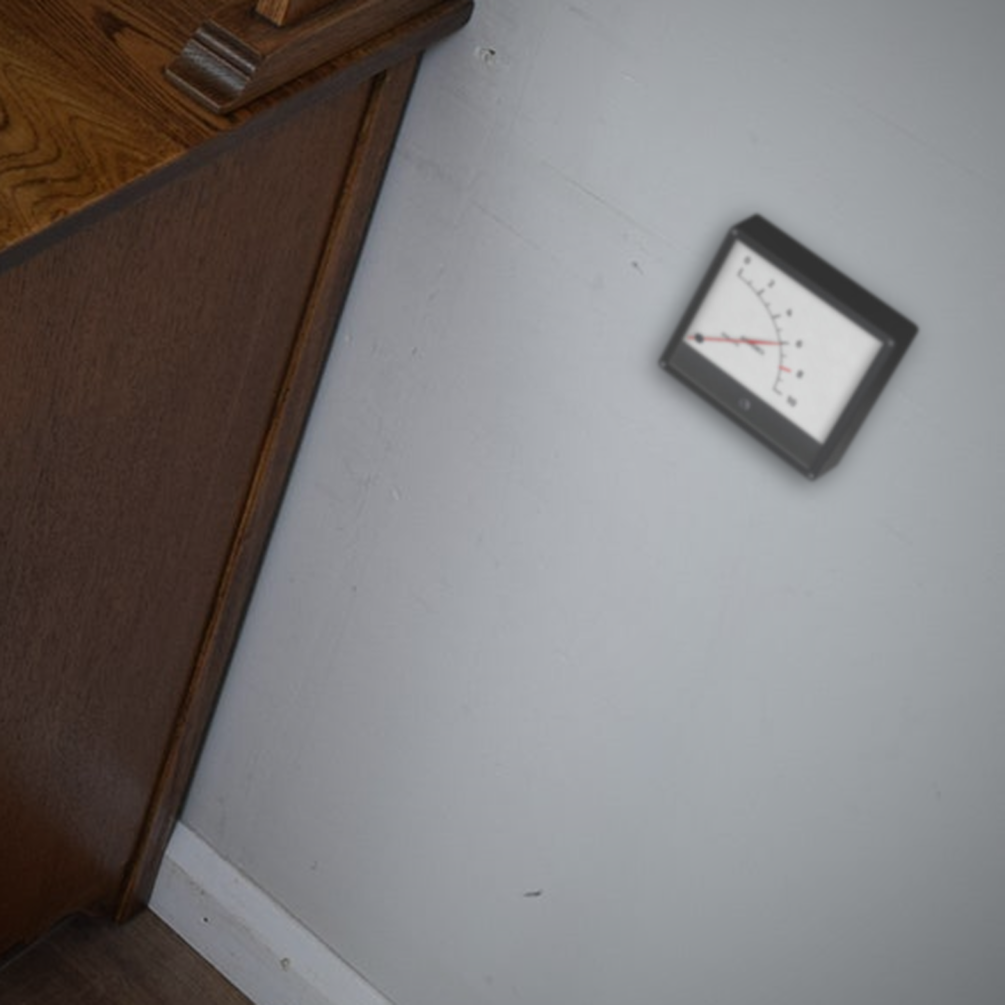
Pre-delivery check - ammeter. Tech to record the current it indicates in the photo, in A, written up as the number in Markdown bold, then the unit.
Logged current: **6** A
